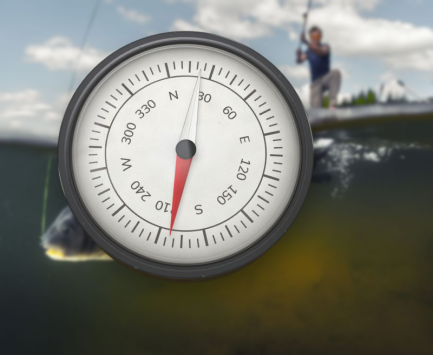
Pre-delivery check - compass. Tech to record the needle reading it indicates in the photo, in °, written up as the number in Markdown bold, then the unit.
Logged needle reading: **202.5** °
